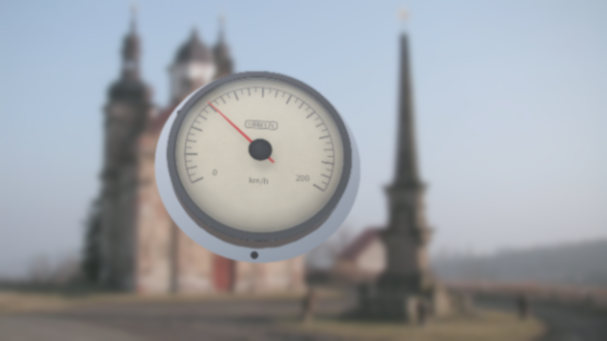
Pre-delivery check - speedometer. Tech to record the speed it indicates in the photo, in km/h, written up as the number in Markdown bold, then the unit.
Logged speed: **60** km/h
